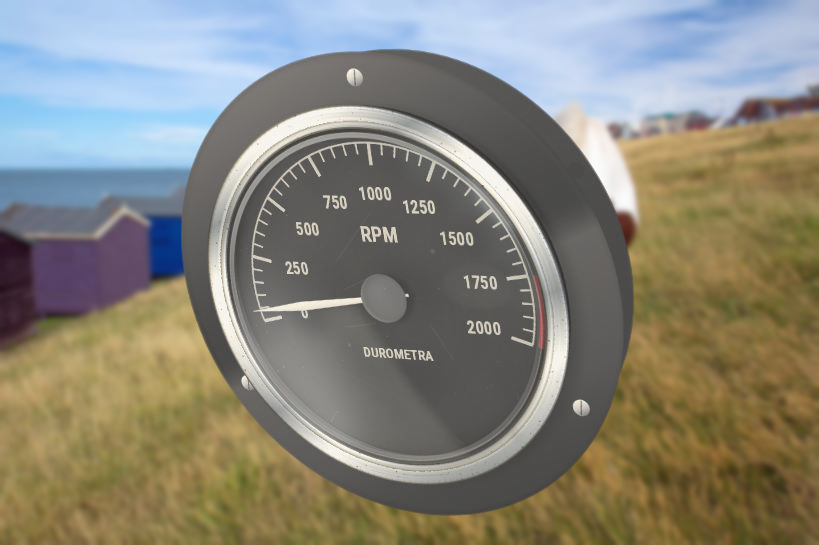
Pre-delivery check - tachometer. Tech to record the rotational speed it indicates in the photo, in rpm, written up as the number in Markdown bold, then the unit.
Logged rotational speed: **50** rpm
